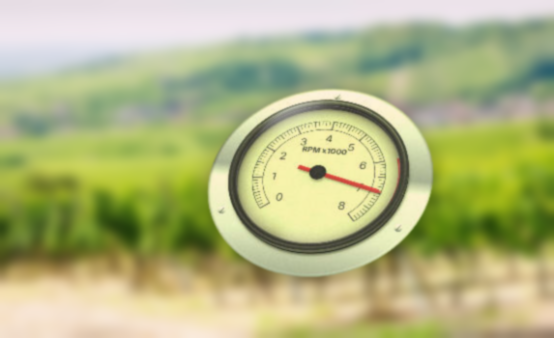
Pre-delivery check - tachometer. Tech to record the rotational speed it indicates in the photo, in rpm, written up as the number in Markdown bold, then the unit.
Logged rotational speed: **7000** rpm
